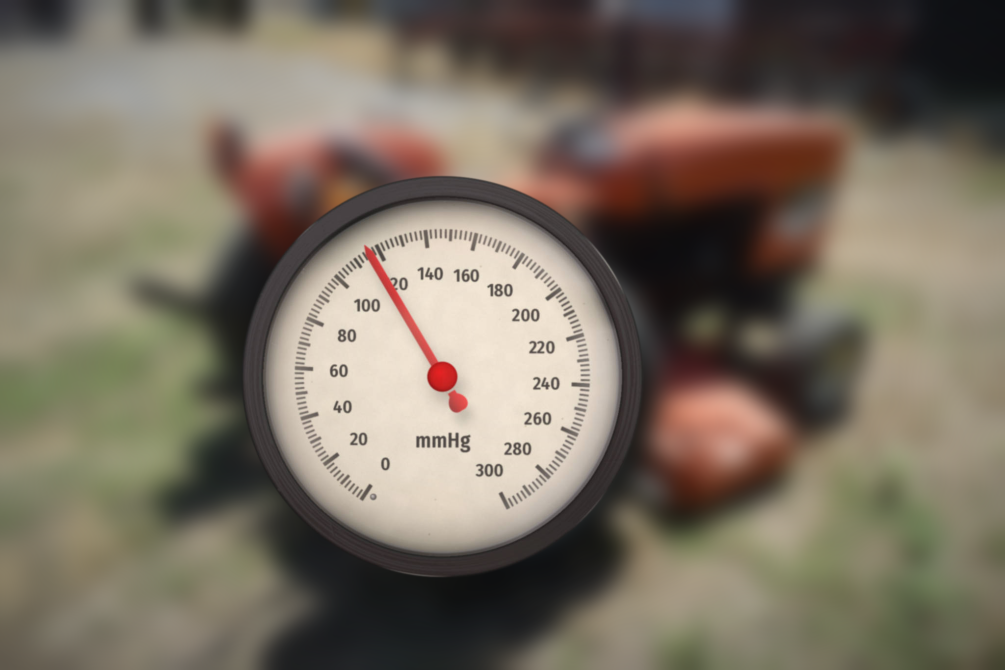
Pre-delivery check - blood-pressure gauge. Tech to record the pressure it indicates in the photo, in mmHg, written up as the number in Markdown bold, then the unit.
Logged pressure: **116** mmHg
